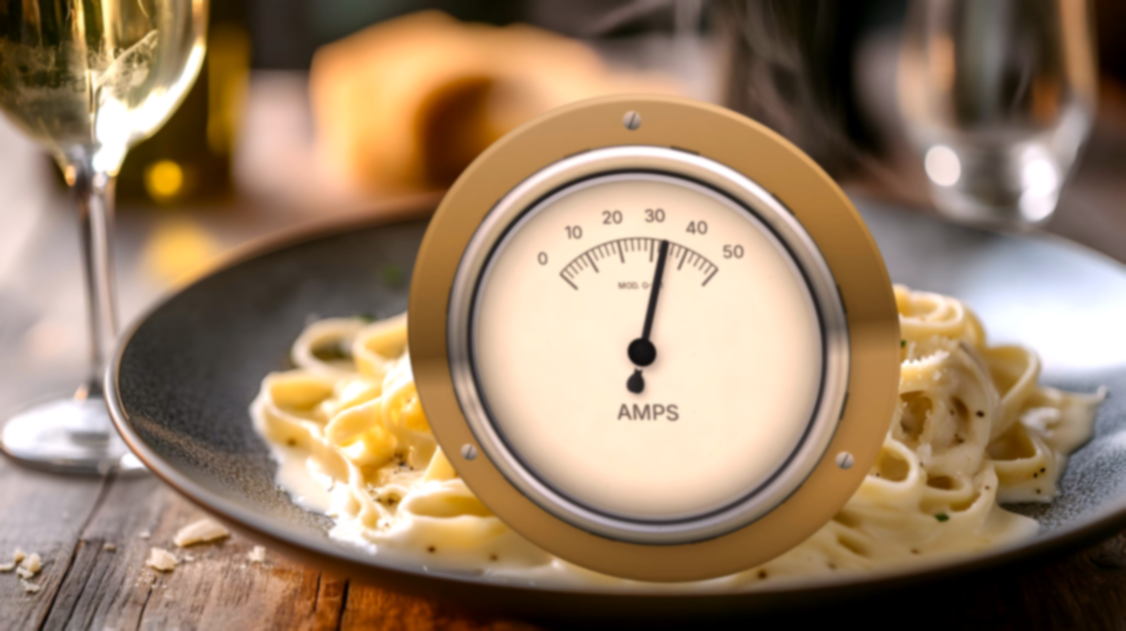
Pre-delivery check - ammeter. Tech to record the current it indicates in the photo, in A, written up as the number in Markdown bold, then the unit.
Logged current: **34** A
